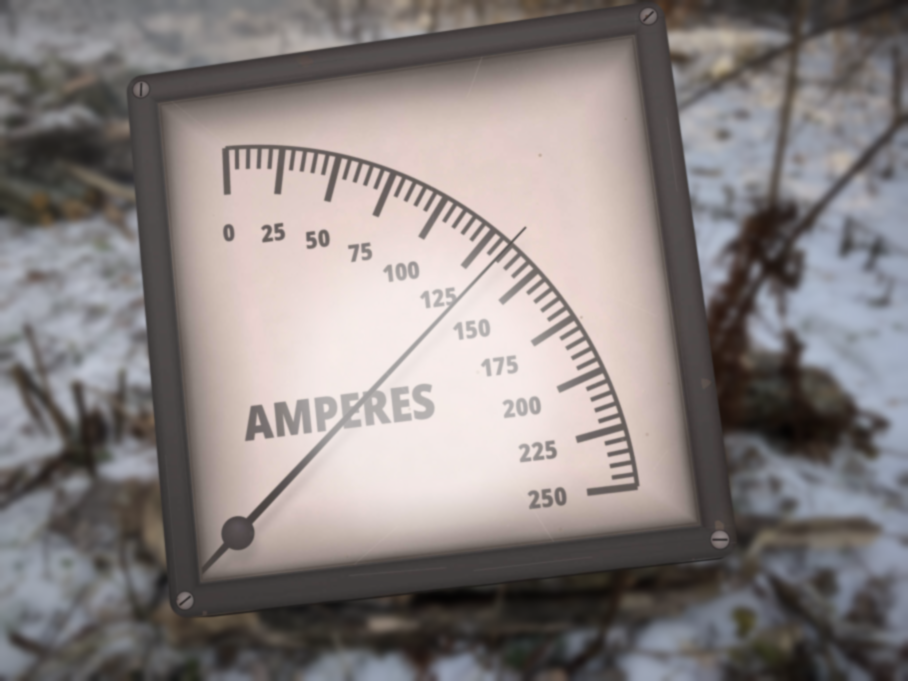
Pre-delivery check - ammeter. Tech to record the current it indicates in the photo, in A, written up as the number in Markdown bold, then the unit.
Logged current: **135** A
